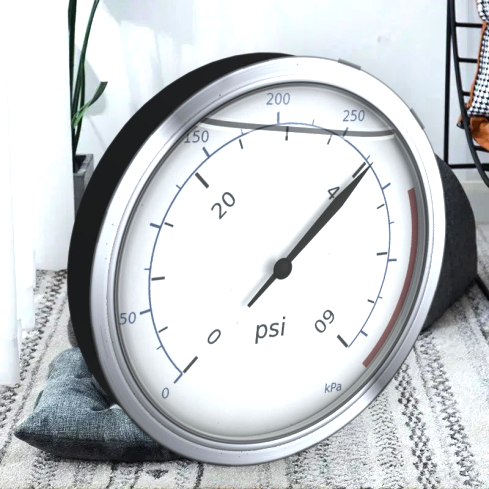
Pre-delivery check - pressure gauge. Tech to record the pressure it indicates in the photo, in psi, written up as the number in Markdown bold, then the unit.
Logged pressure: **40** psi
